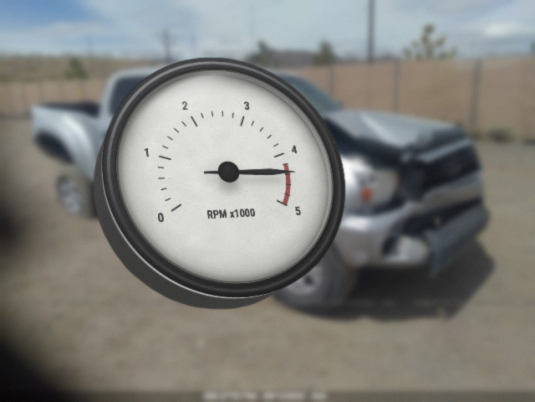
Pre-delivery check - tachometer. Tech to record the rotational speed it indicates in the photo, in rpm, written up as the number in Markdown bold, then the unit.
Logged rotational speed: **4400** rpm
